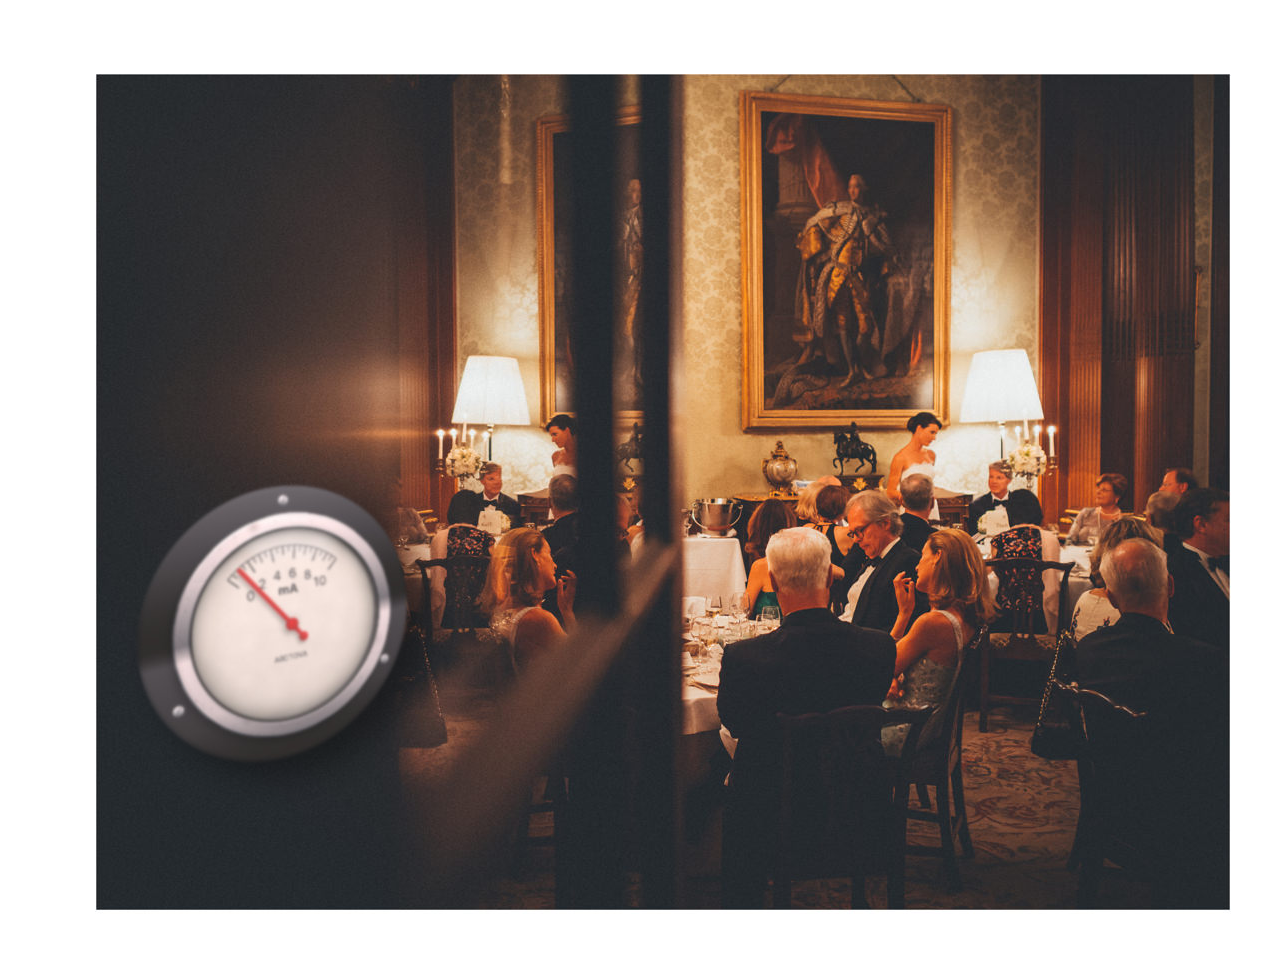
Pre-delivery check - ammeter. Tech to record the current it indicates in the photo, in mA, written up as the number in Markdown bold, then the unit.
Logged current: **1** mA
